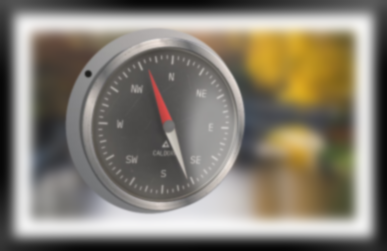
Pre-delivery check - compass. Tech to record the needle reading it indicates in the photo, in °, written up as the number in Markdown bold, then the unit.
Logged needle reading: **335** °
